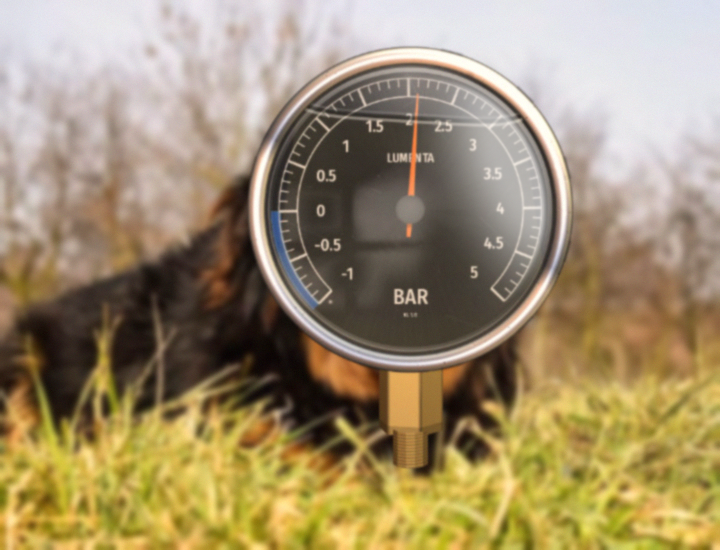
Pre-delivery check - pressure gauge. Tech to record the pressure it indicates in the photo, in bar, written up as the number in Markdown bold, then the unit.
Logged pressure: **2.1** bar
